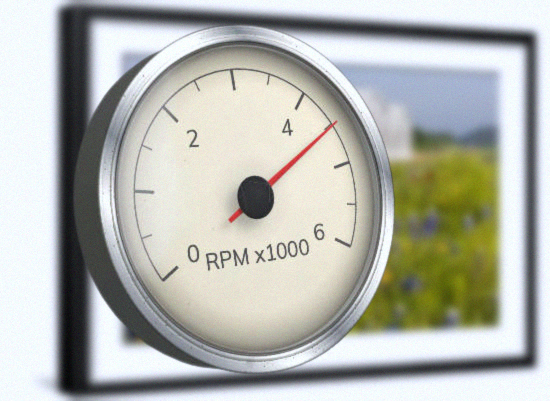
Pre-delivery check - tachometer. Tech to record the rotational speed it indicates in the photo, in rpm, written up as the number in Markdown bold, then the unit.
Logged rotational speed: **4500** rpm
